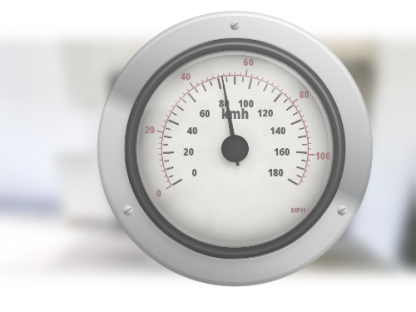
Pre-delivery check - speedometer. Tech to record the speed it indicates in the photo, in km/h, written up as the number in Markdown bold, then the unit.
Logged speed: **82.5** km/h
